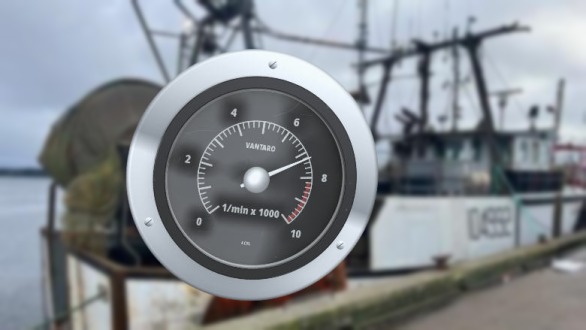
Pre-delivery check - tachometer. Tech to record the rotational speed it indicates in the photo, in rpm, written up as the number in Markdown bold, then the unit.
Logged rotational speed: **7200** rpm
